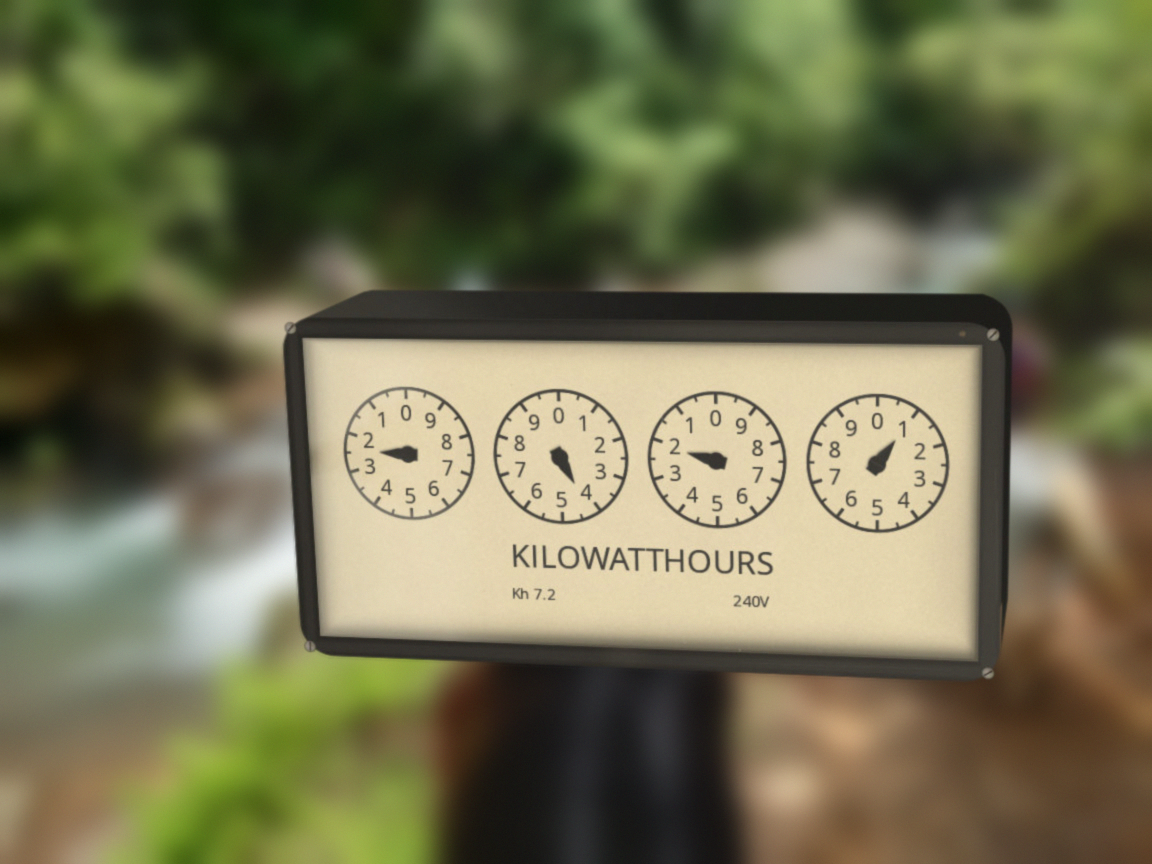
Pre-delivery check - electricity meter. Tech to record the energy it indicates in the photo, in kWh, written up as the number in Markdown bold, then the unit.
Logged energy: **2421** kWh
